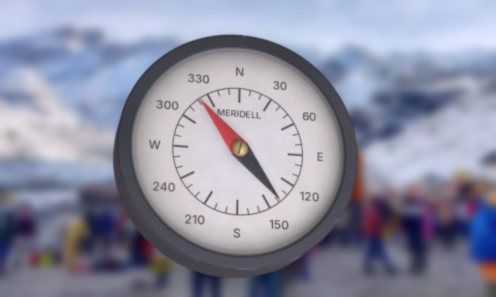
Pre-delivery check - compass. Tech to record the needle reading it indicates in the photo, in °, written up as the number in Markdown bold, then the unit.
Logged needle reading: **320** °
